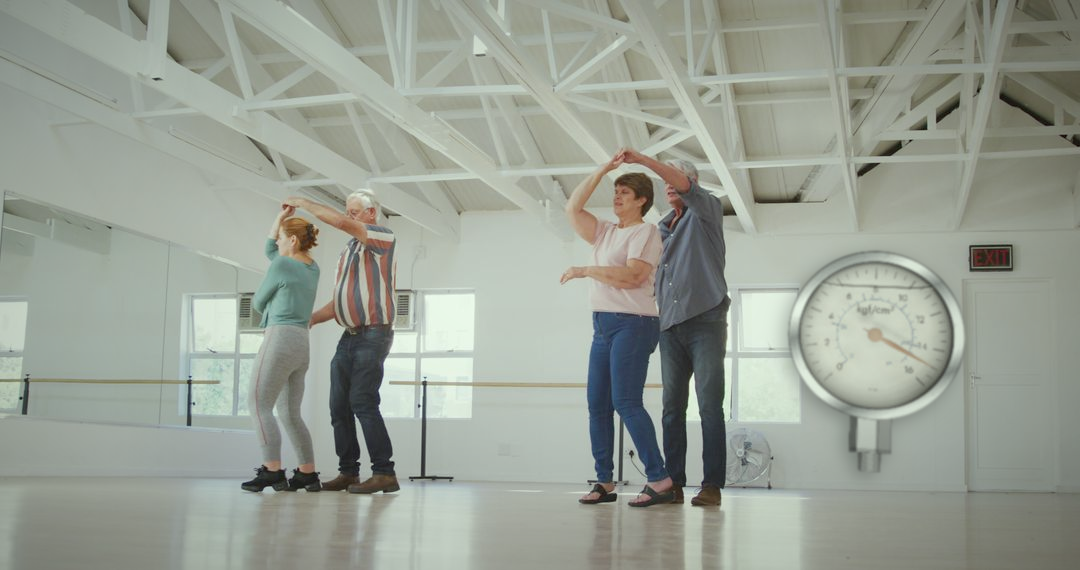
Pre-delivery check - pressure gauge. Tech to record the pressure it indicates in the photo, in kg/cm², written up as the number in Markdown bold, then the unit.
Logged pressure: **15** kg/cm²
